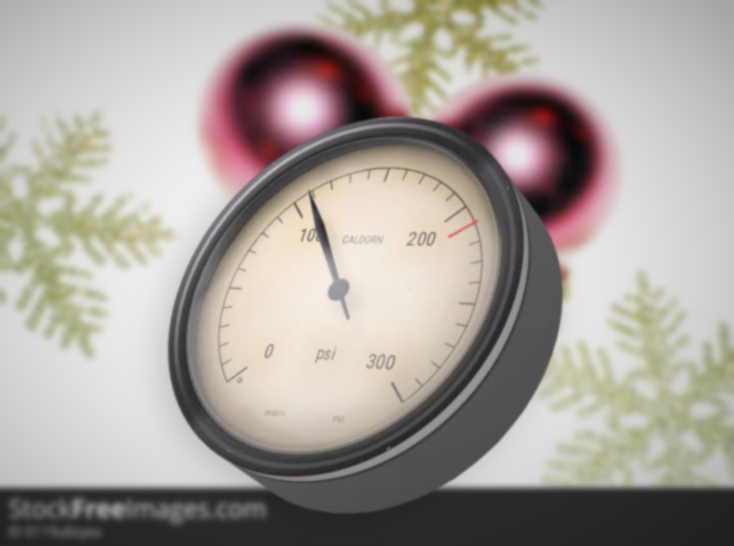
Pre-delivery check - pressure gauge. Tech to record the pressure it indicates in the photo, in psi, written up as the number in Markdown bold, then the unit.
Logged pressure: **110** psi
